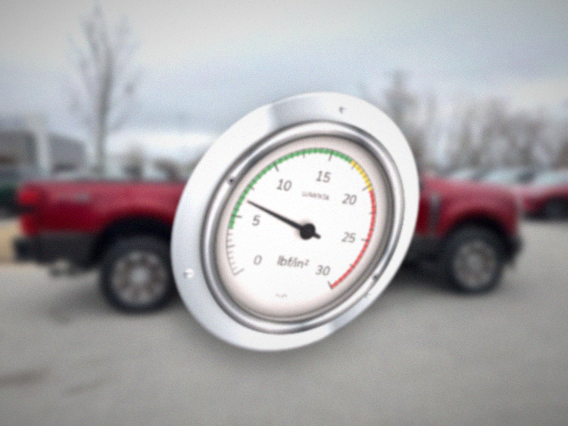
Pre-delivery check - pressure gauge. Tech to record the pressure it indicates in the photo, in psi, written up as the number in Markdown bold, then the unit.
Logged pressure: **6.5** psi
